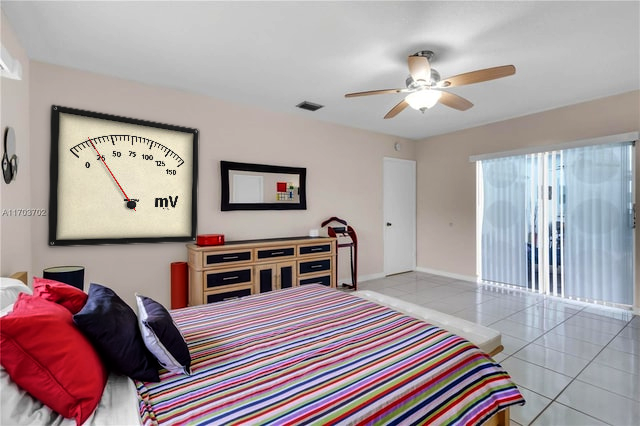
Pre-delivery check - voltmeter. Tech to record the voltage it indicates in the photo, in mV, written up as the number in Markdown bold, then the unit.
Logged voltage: **25** mV
